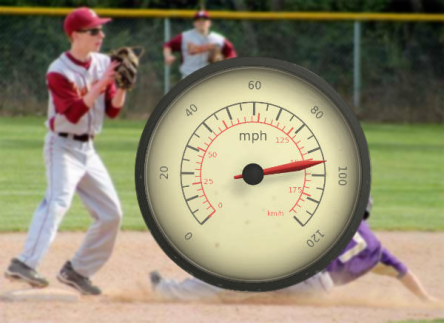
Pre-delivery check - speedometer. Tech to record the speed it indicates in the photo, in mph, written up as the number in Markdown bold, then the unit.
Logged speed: **95** mph
